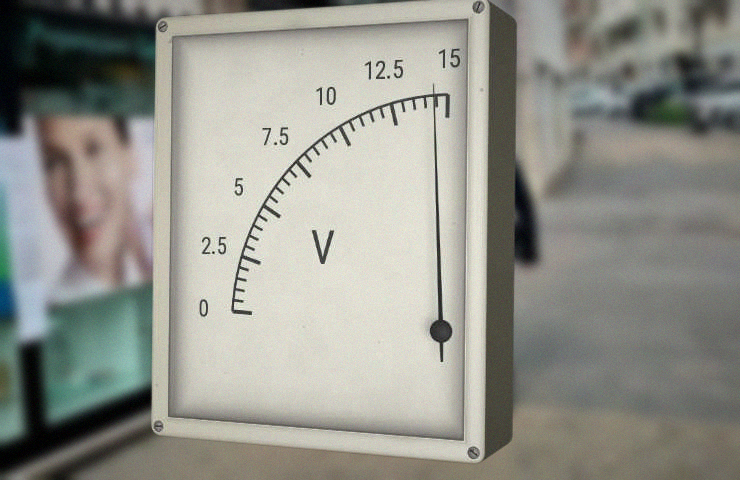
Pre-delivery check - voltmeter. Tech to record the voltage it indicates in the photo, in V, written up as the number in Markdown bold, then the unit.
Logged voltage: **14.5** V
